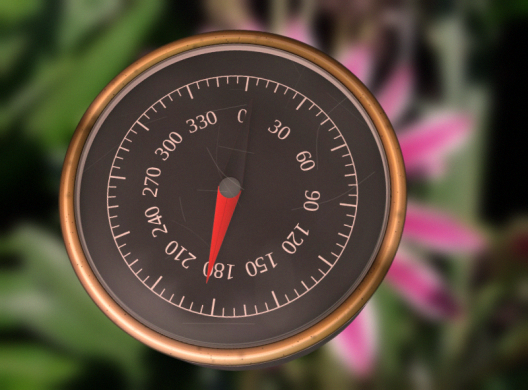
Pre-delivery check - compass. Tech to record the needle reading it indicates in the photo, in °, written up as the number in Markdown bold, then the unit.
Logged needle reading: **185** °
